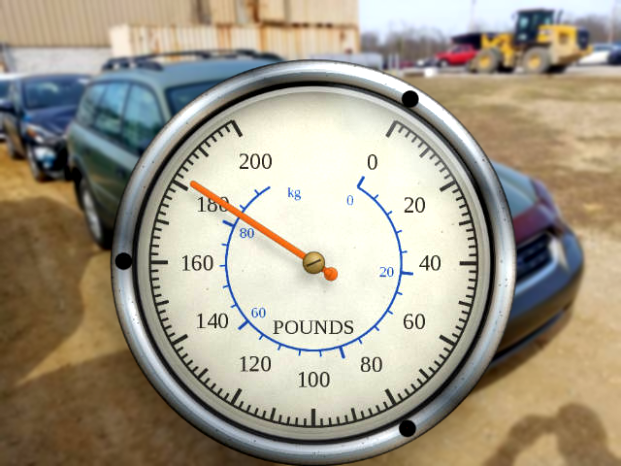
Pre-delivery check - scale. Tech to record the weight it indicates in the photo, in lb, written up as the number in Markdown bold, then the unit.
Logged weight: **182** lb
